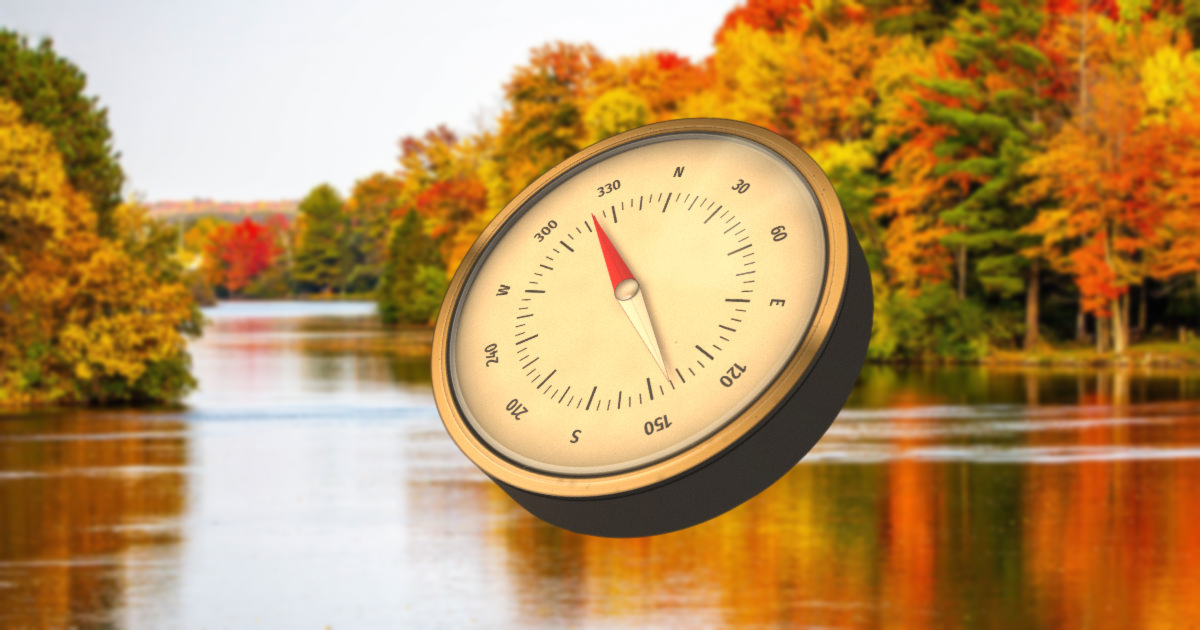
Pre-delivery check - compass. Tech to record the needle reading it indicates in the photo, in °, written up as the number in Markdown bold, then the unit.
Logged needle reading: **320** °
